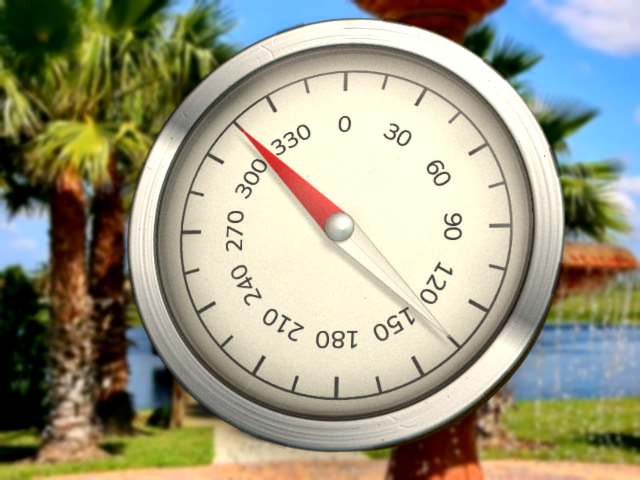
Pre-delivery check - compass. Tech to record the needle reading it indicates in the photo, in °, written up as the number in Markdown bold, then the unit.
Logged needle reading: **315** °
